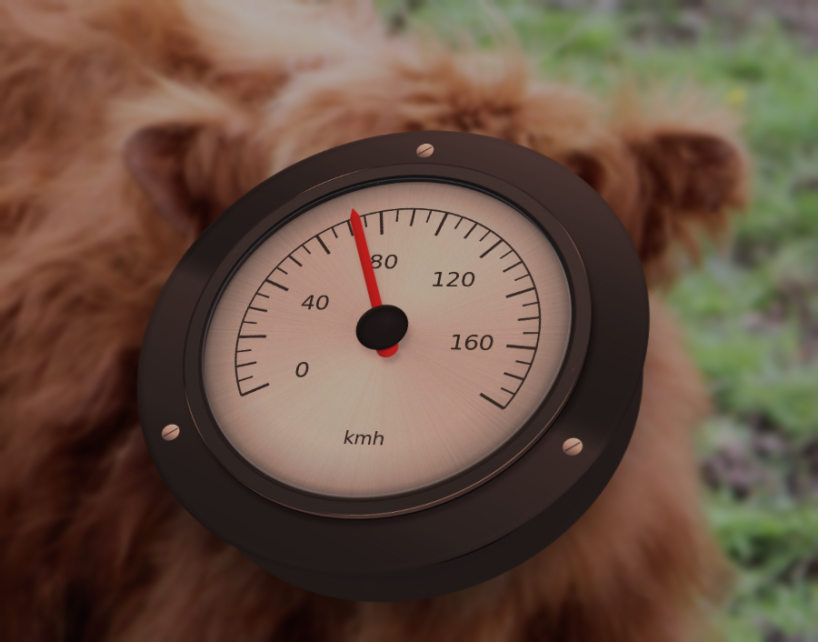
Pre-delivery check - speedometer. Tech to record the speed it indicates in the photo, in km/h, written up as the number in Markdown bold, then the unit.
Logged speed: **72.5** km/h
